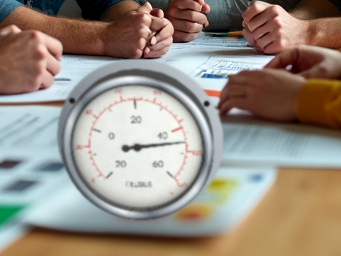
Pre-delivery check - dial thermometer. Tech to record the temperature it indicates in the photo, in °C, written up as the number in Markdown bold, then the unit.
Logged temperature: **45** °C
